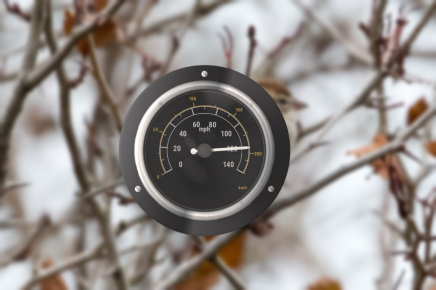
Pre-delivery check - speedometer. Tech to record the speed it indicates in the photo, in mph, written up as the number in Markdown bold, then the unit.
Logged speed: **120** mph
